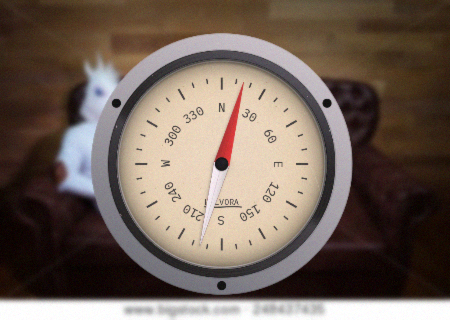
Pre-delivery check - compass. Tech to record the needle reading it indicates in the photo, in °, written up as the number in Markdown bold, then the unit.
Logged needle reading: **15** °
